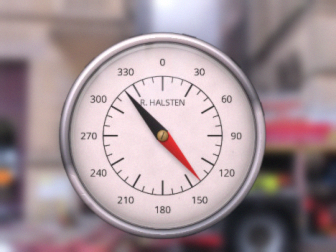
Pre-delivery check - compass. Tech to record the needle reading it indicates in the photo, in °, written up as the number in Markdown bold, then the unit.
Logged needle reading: **140** °
